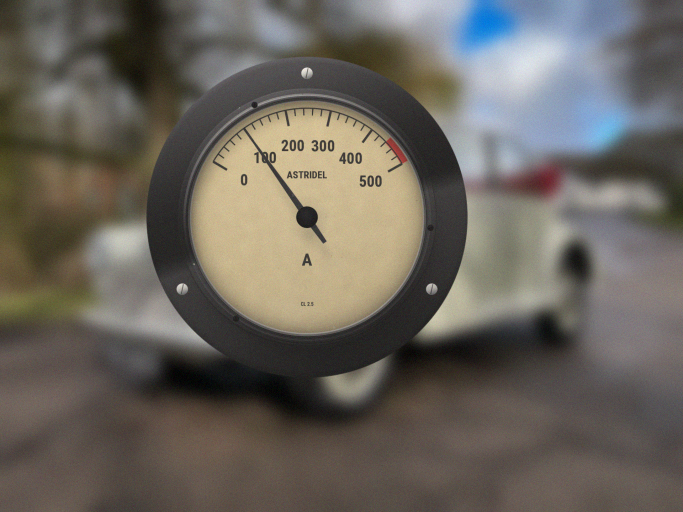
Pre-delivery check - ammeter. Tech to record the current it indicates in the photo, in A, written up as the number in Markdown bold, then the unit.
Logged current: **100** A
